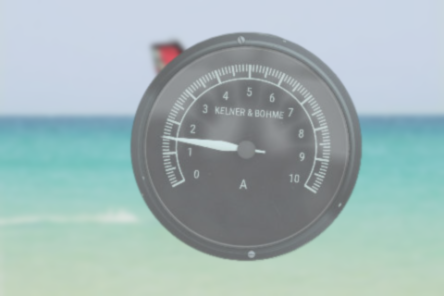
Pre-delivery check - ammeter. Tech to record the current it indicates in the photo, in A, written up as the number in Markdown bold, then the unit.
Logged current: **1.5** A
